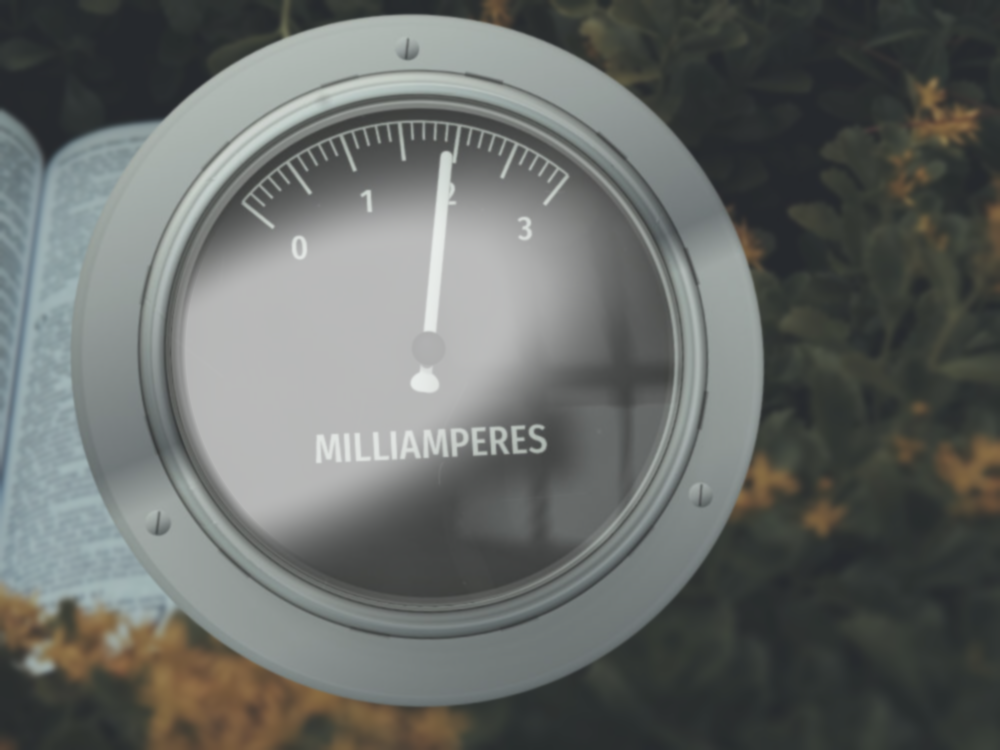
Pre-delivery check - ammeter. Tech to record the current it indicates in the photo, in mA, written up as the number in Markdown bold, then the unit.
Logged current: **1.9** mA
